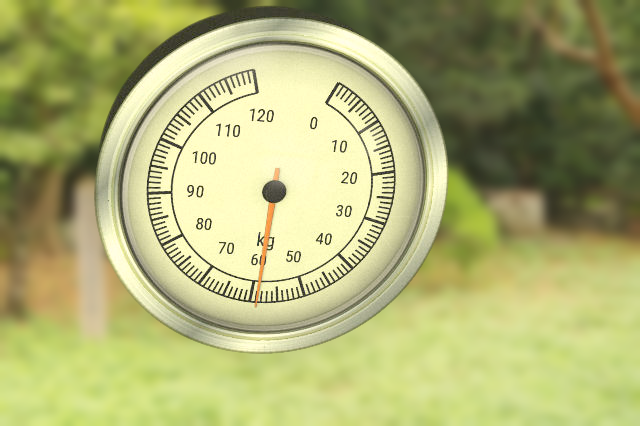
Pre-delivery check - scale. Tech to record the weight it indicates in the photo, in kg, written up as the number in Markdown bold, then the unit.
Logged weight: **59** kg
